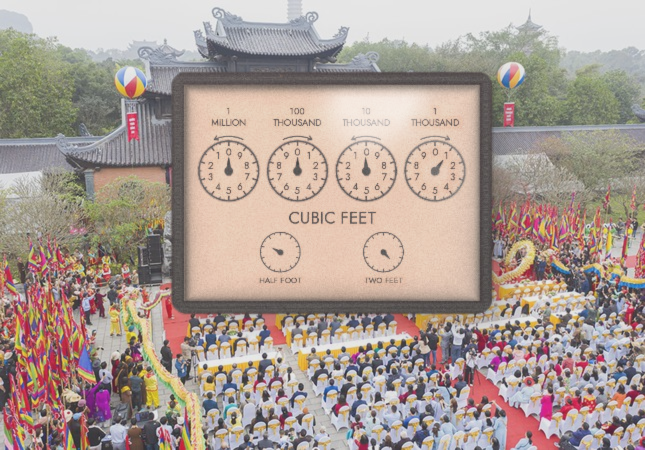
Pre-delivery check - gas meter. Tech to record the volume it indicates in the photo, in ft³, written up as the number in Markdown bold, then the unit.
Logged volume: **100** ft³
